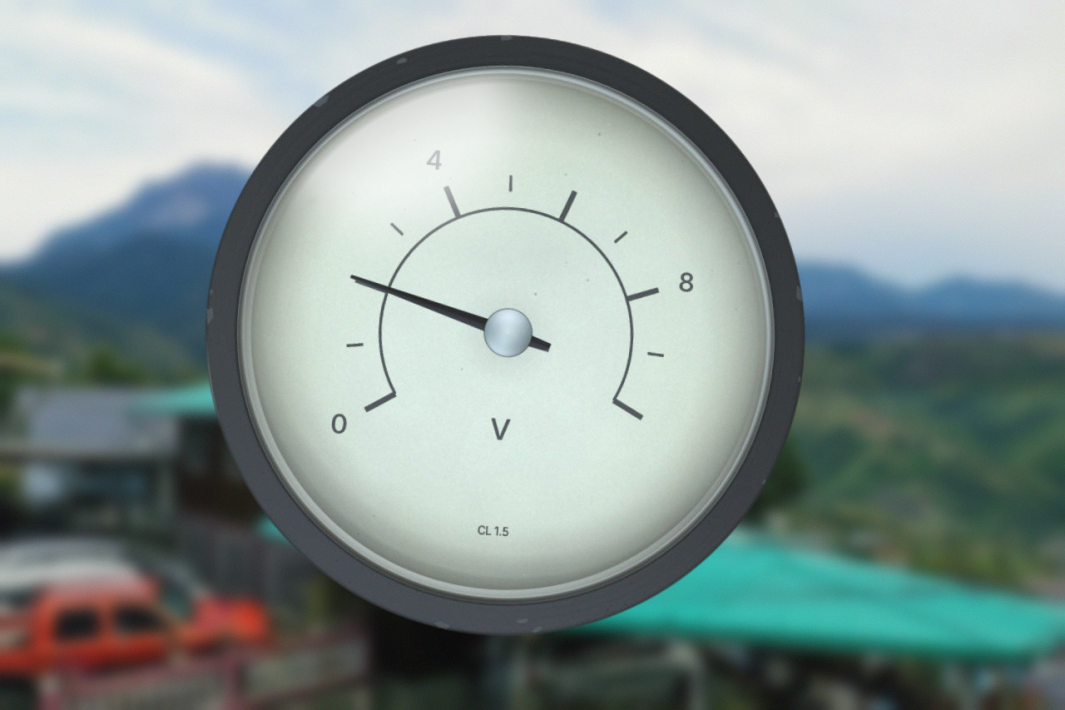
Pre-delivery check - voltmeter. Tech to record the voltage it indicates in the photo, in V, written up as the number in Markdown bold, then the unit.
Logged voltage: **2** V
